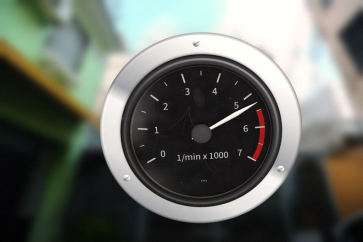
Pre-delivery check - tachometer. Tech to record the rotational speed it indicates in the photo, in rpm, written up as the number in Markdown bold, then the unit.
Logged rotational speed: **5250** rpm
